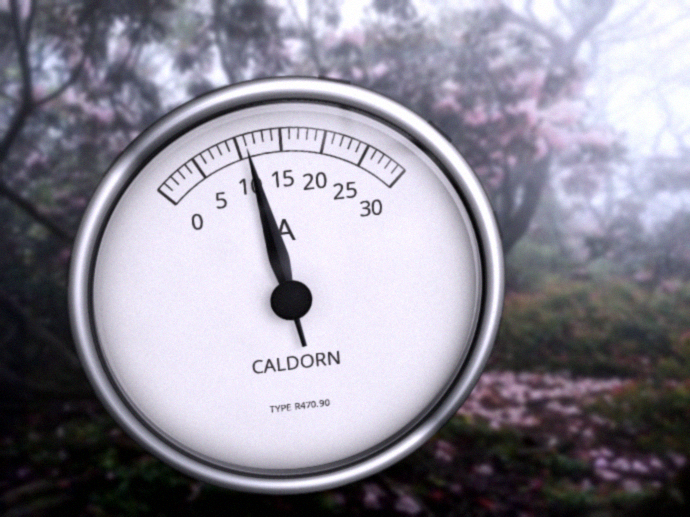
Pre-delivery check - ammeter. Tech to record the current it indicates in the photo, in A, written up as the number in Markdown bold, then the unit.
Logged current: **11** A
